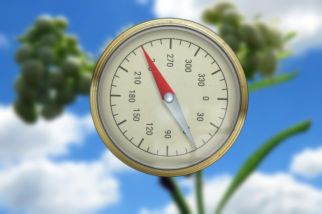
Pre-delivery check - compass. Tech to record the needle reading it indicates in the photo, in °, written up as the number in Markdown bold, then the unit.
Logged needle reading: **240** °
